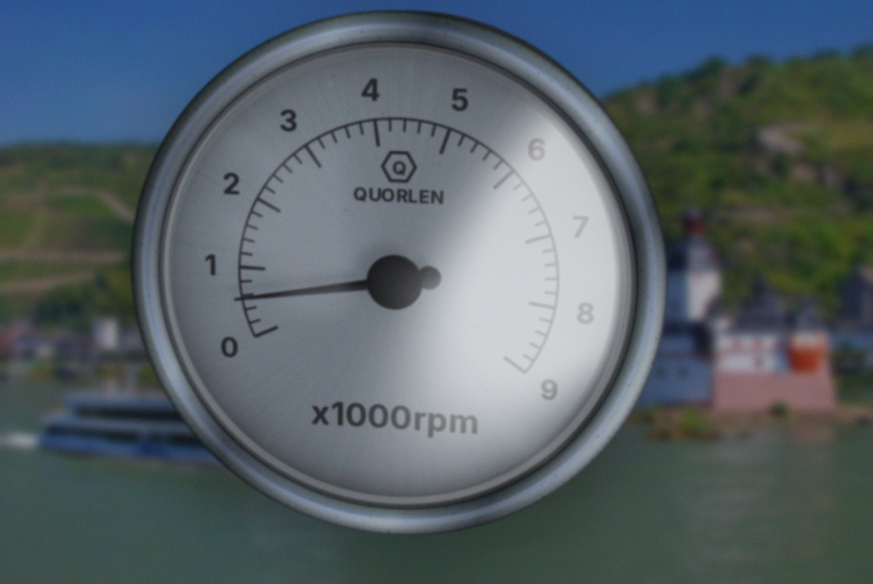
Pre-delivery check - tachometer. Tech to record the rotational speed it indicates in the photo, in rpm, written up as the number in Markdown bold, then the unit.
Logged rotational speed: **600** rpm
